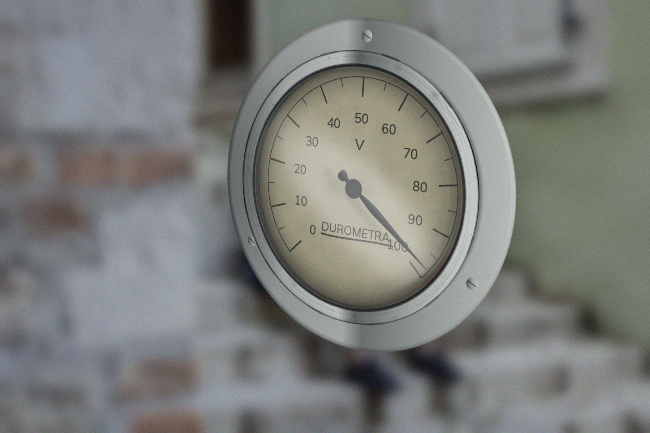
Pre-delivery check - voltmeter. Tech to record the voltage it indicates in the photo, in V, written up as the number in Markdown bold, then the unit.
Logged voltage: **97.5** V
